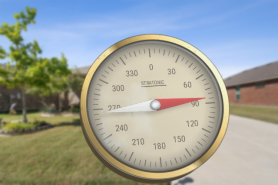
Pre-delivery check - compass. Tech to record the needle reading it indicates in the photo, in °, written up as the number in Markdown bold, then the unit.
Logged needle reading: **85** °
